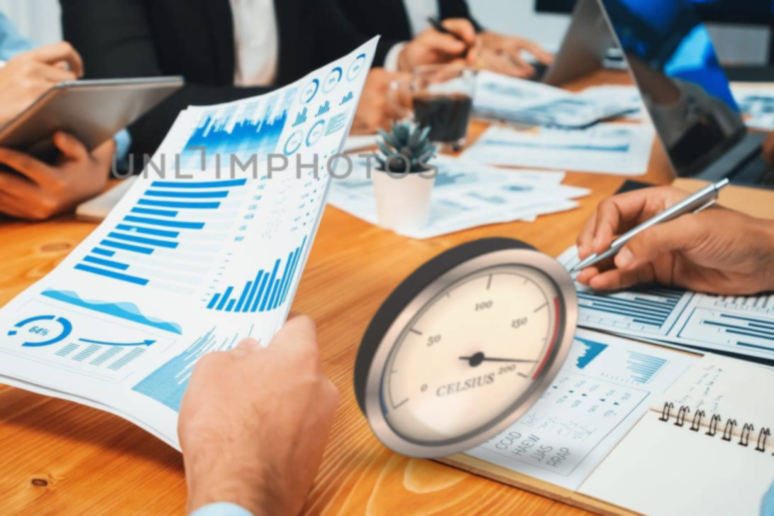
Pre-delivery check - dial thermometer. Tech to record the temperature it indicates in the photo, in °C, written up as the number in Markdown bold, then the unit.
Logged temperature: **187.5** °C
